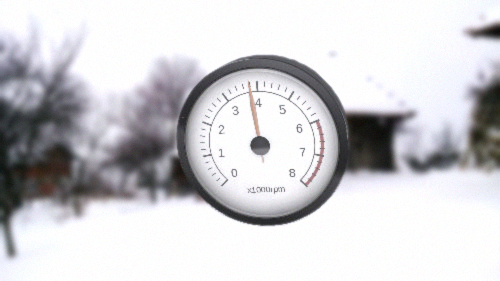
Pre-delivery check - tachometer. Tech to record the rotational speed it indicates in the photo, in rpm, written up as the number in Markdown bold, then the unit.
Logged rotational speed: **3800** rpm
